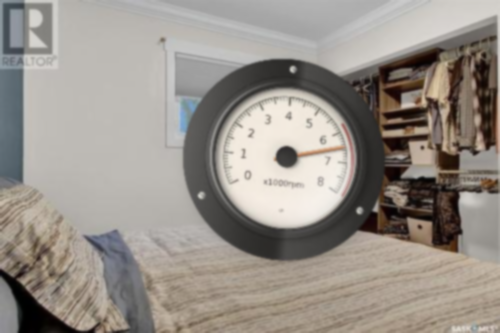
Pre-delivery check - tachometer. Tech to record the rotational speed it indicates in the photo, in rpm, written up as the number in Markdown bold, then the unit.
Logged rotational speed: **6500** rpm
